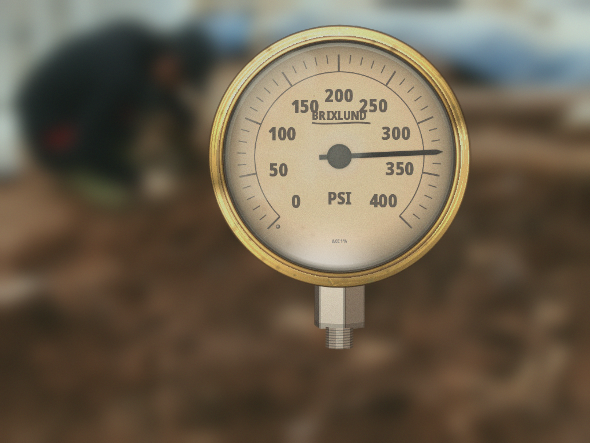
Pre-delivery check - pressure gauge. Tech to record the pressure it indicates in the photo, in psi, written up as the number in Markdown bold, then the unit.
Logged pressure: **330** psi
